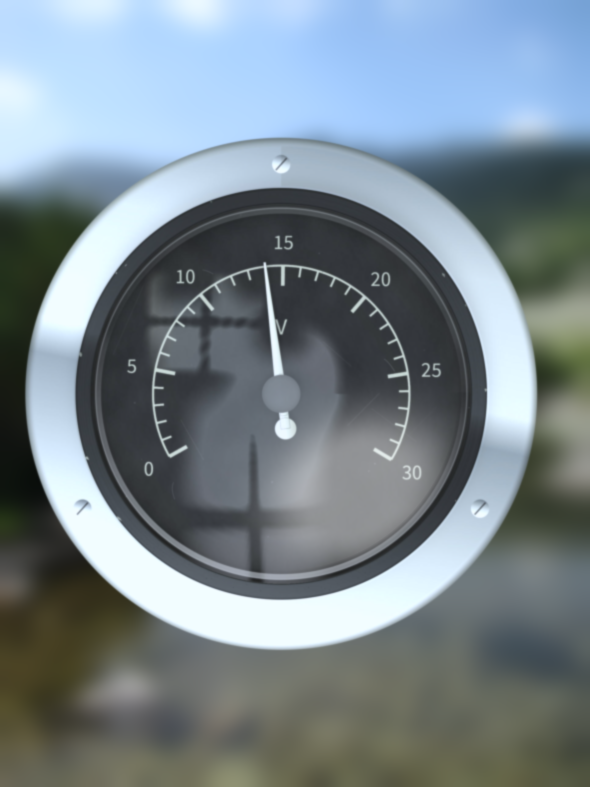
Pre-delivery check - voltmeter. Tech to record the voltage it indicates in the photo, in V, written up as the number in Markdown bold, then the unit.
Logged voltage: **14** V
